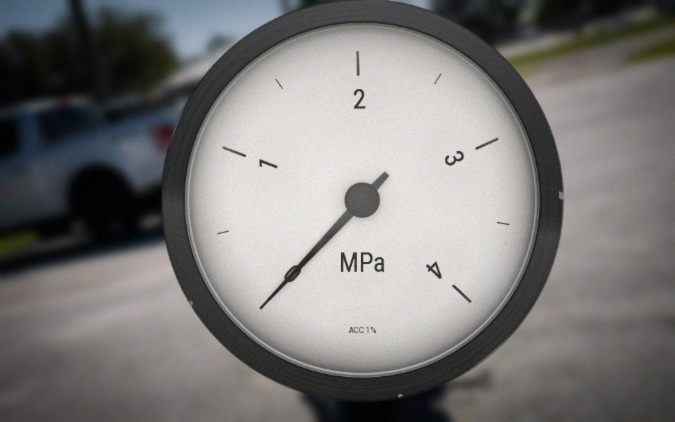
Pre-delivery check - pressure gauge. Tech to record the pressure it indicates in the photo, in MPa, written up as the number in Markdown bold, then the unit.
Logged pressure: **0** MPa
